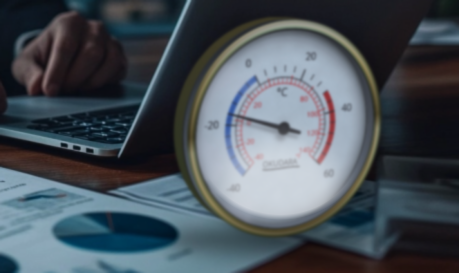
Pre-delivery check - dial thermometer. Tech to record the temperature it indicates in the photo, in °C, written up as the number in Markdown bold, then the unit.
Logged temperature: **-16** °C
